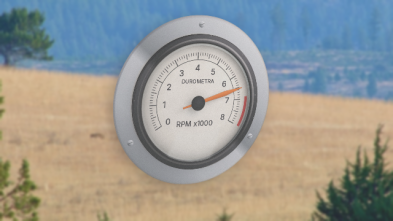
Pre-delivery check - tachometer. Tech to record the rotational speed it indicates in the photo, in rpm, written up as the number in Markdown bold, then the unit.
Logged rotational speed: **6500** rpm
